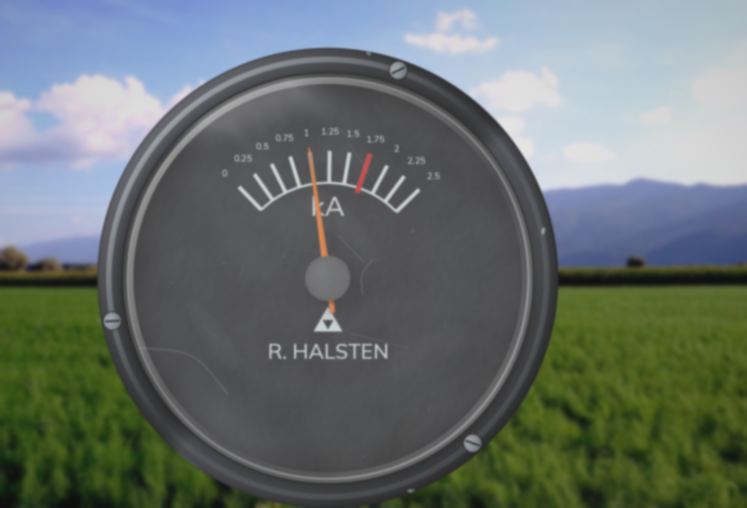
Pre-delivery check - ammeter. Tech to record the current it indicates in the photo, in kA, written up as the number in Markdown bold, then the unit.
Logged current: **1** kA
